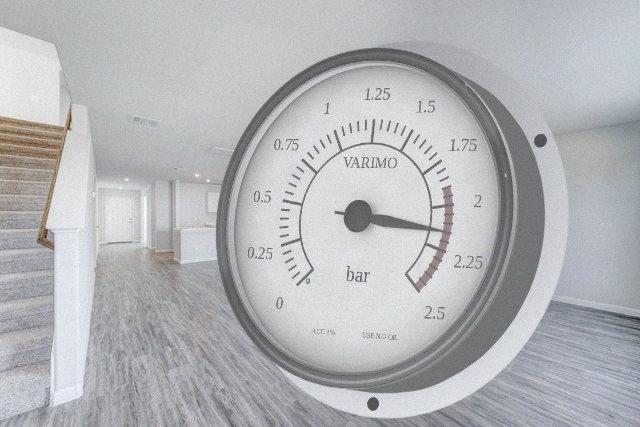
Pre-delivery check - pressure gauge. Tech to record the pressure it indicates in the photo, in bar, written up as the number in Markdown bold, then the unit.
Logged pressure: **2.15** bar
